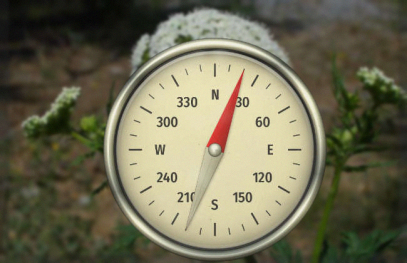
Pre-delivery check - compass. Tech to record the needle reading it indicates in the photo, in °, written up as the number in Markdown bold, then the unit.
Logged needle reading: **20** °
